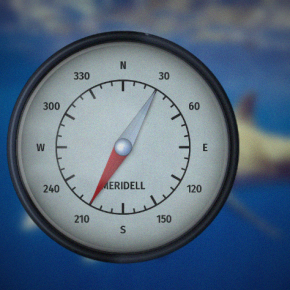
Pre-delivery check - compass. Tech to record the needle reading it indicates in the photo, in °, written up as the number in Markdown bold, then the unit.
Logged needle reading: **210** °
